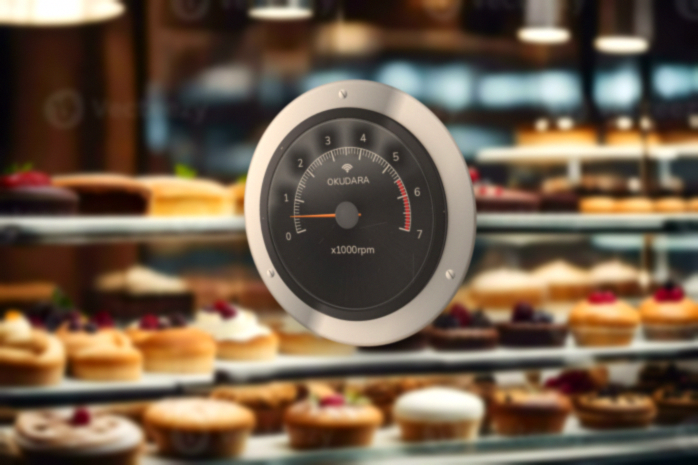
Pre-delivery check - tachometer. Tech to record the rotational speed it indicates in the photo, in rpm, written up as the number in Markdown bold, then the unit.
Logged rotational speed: **500** rpm
